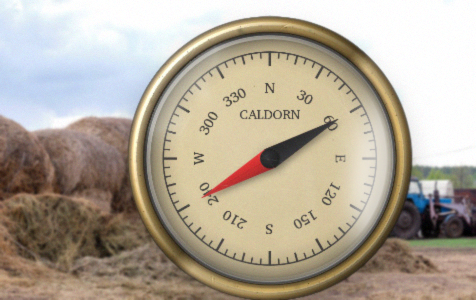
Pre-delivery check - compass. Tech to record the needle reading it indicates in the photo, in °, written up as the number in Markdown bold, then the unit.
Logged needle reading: **240** °
